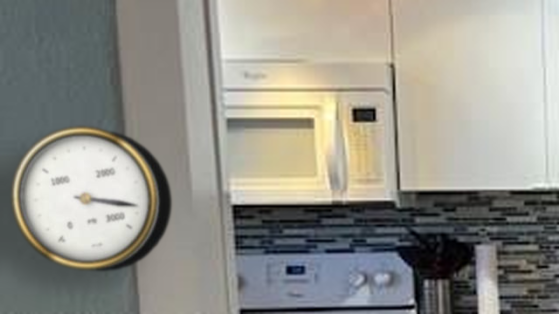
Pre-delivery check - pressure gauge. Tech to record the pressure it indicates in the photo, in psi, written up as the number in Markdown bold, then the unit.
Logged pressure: **2700** psi
